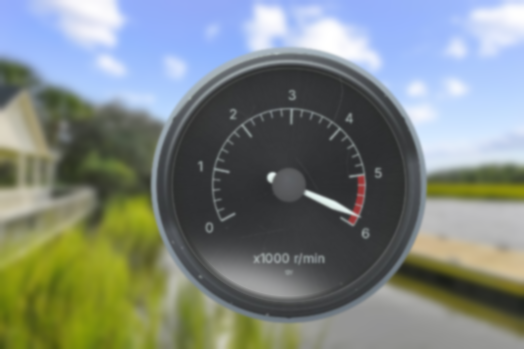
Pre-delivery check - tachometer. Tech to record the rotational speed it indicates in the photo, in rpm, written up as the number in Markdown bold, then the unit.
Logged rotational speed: **5800** rpm
